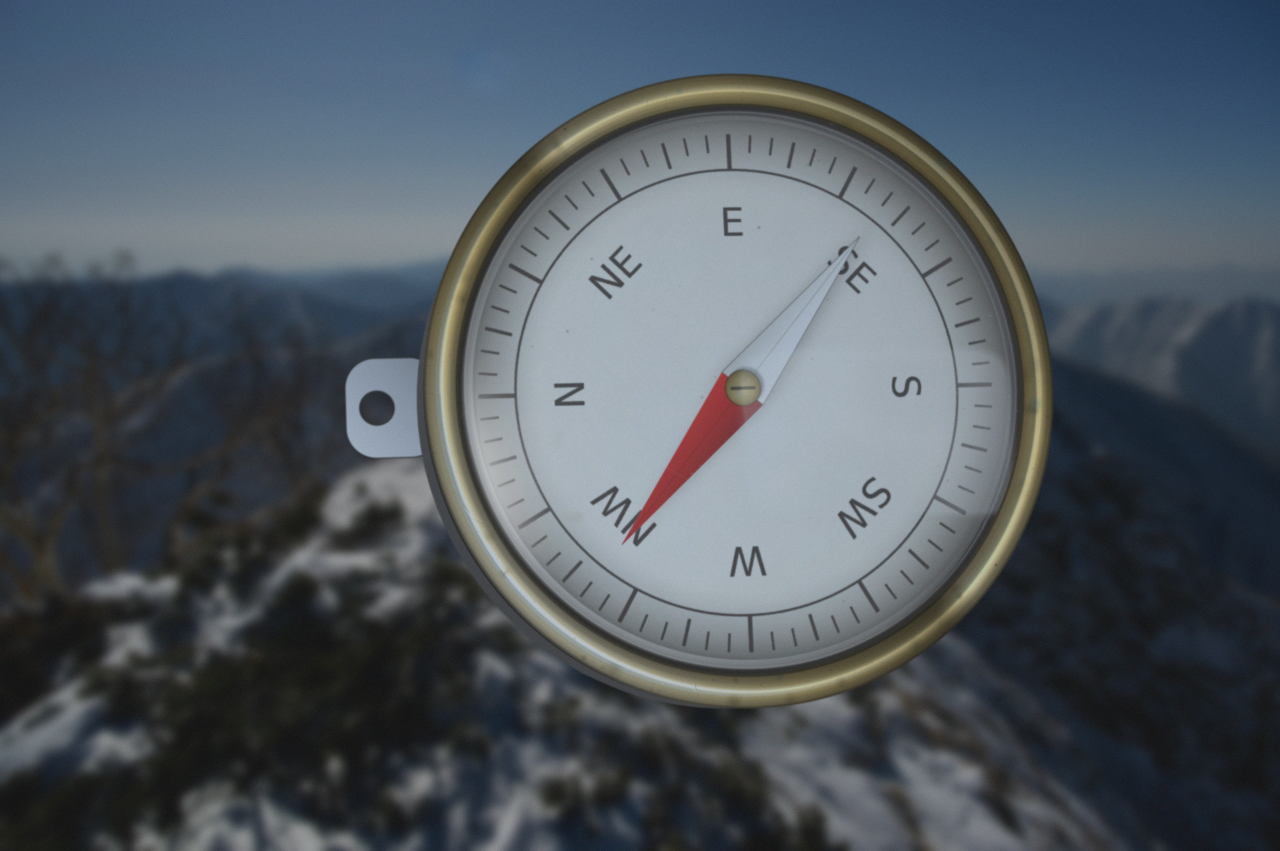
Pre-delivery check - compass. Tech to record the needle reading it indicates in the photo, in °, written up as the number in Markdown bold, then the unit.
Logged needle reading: **310** °
